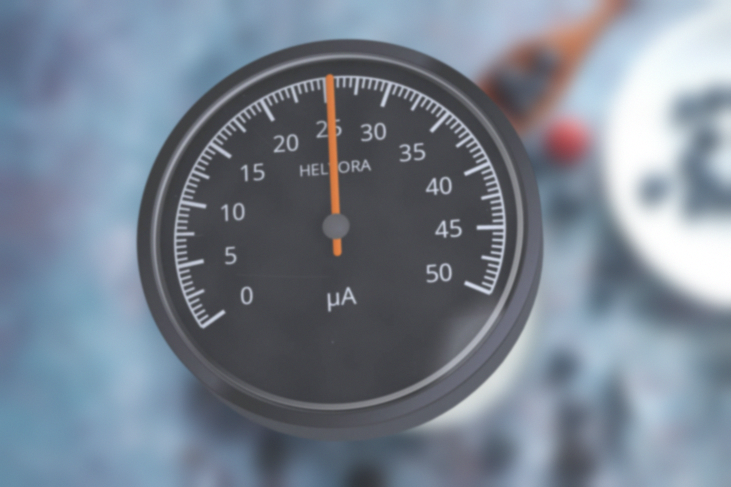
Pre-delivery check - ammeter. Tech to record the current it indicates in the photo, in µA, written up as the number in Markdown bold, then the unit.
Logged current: **25.5** µA
